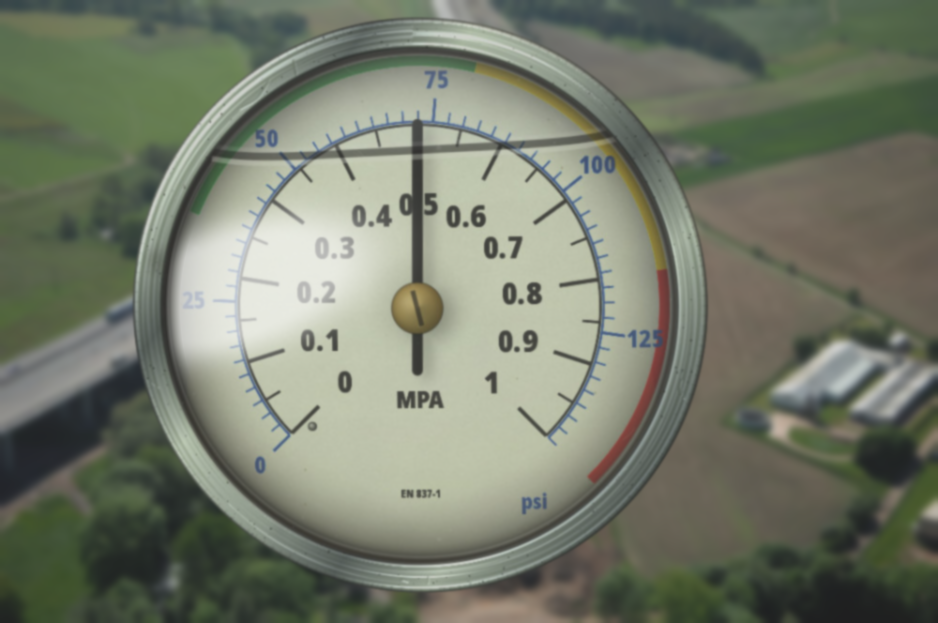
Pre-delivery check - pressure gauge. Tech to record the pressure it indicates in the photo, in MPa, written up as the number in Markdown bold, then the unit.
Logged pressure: **0.5** MPa
